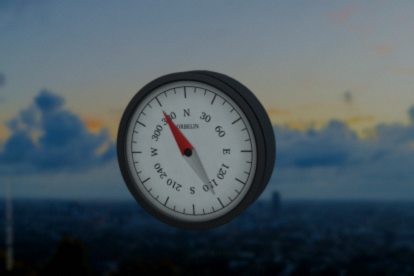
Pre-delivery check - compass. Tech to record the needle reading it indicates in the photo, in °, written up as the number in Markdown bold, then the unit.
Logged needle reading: **330** °
